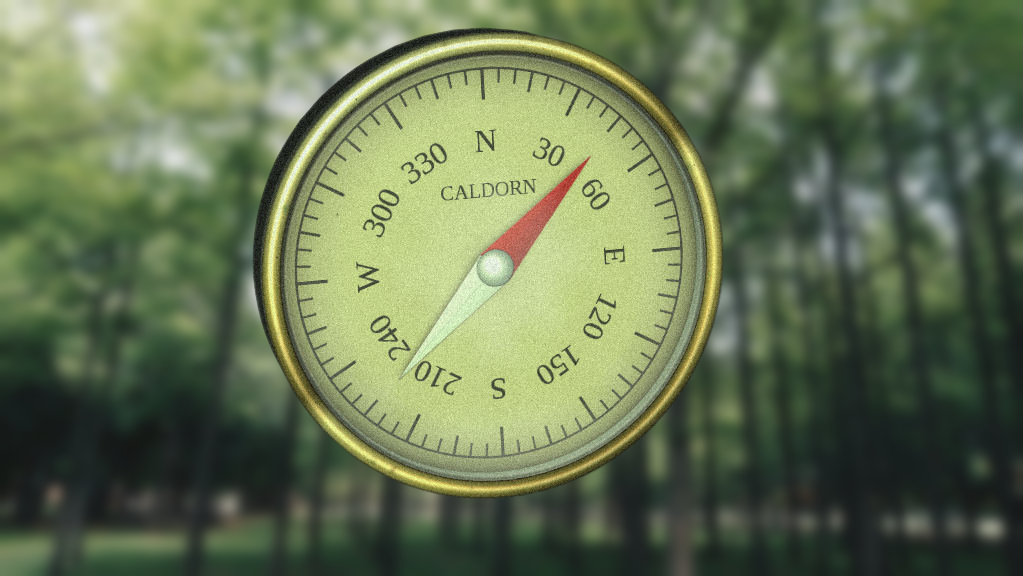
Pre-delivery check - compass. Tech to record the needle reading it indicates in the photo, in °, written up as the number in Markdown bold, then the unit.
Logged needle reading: **45** °
